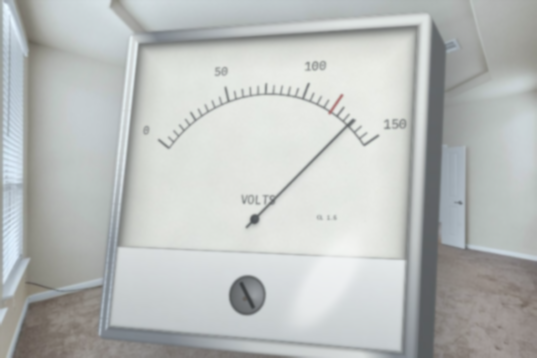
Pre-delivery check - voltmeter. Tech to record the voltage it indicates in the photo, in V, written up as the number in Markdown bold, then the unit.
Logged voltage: **135** V
